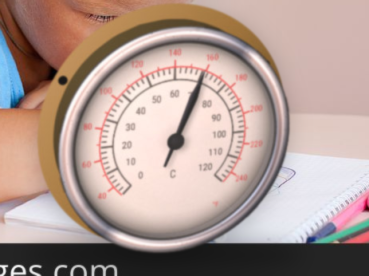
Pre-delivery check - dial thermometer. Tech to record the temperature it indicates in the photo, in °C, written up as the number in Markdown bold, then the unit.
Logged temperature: **70** °C
